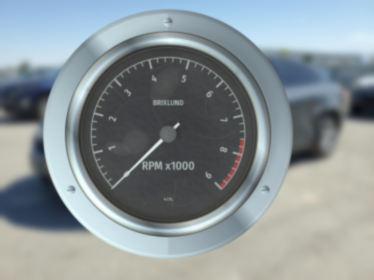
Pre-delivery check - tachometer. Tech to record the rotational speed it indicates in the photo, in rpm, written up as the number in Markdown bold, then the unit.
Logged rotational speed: **0** rpm
